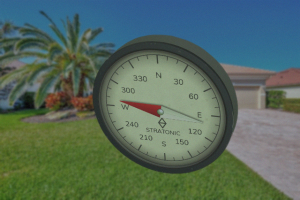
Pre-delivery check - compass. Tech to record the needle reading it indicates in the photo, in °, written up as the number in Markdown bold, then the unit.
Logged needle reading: **280** °
